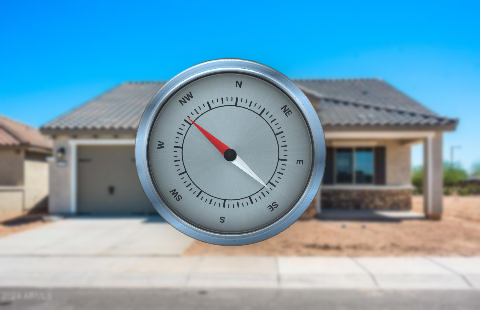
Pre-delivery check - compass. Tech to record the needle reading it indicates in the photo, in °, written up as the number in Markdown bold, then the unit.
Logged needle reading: **305** °
